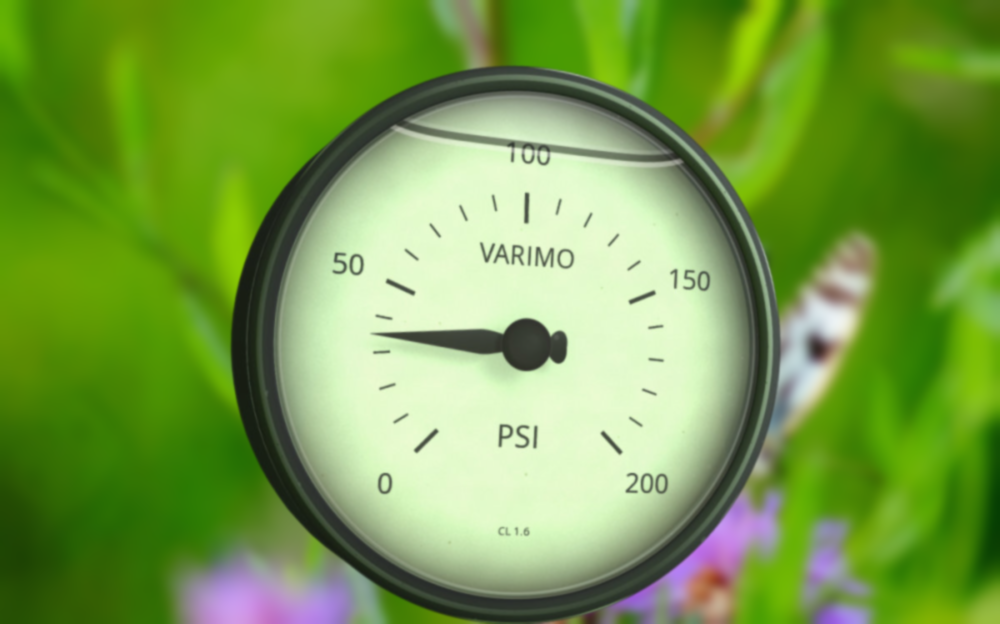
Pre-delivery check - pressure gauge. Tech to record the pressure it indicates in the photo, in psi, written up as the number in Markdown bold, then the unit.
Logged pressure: **35** psi
